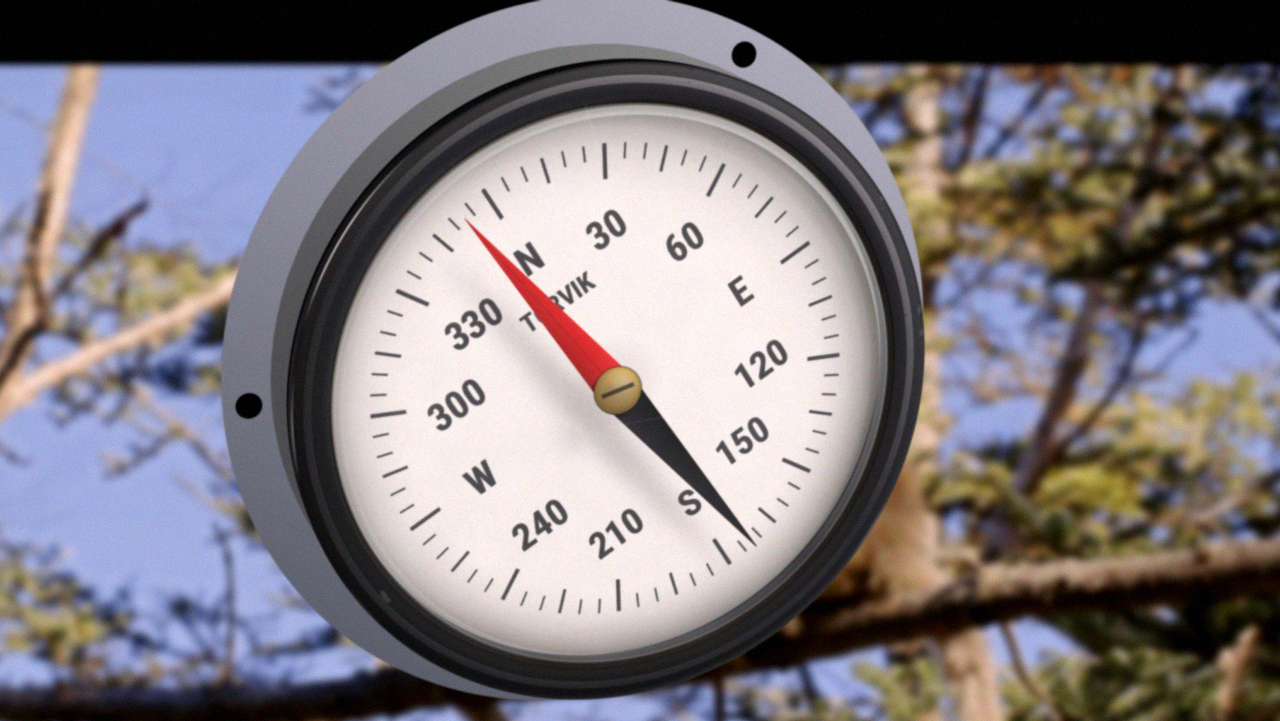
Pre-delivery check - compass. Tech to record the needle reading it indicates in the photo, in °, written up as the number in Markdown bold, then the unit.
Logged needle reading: **352.5** °
